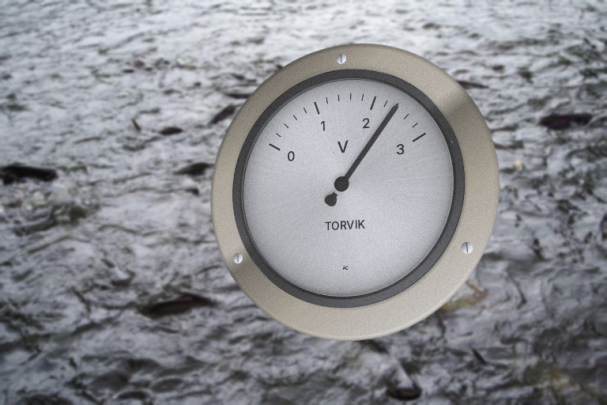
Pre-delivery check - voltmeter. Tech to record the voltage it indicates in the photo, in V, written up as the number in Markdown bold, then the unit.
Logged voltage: **2.4** V
